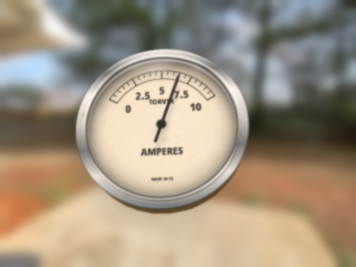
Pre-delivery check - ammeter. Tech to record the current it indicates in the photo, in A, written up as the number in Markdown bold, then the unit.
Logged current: **6.5** A
